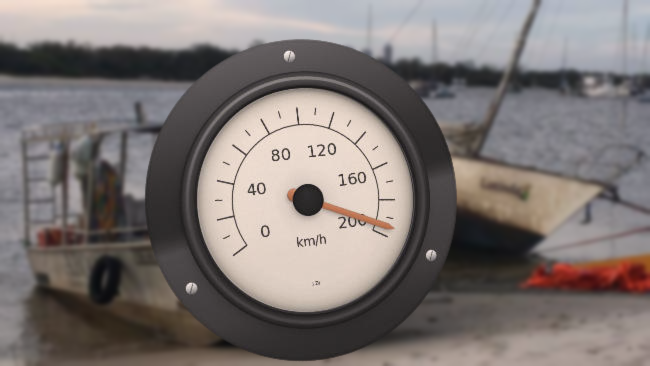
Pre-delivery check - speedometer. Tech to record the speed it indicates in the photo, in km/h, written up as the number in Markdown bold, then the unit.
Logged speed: **195** km/h
